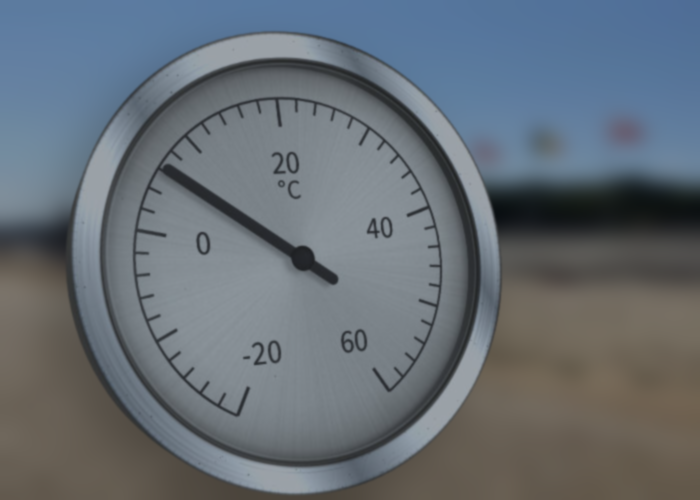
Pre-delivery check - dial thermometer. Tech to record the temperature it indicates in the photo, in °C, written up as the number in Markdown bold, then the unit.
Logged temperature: **6** °C
